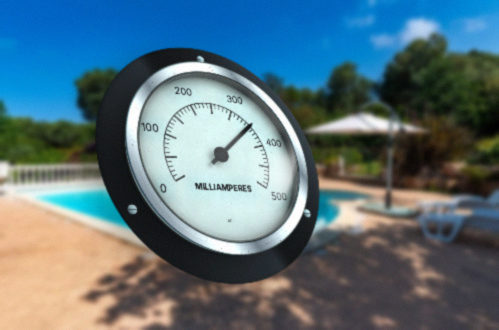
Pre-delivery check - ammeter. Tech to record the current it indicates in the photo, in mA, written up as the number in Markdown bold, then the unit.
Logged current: **350** mA
